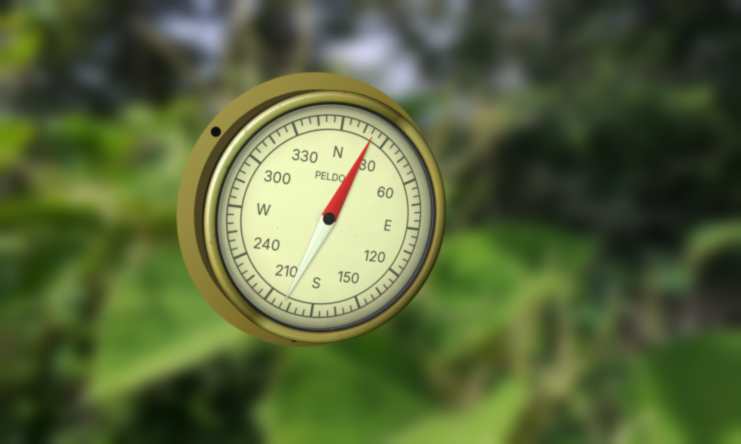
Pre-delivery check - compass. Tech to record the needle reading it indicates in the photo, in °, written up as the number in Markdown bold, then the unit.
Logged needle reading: **20** °
